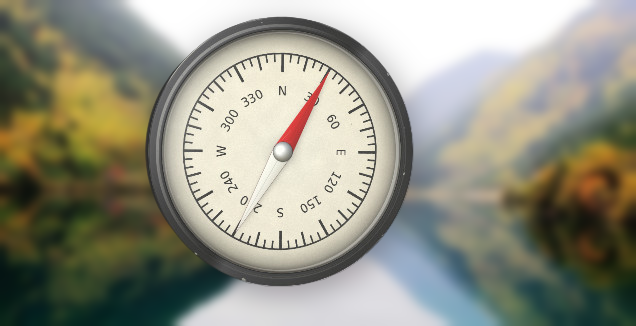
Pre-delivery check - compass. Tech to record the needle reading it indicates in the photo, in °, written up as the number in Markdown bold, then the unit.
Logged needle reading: **30** °
